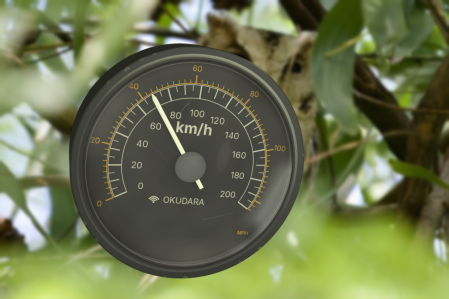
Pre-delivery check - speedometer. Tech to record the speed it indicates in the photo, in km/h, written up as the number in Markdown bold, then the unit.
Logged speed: **70** km/h
